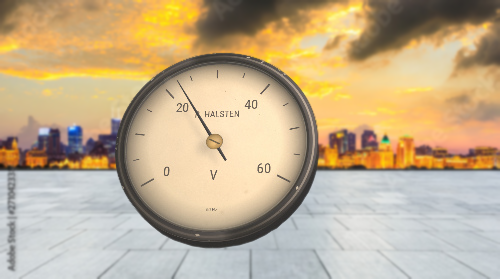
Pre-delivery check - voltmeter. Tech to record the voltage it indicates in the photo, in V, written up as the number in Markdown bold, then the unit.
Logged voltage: **22.5** V
